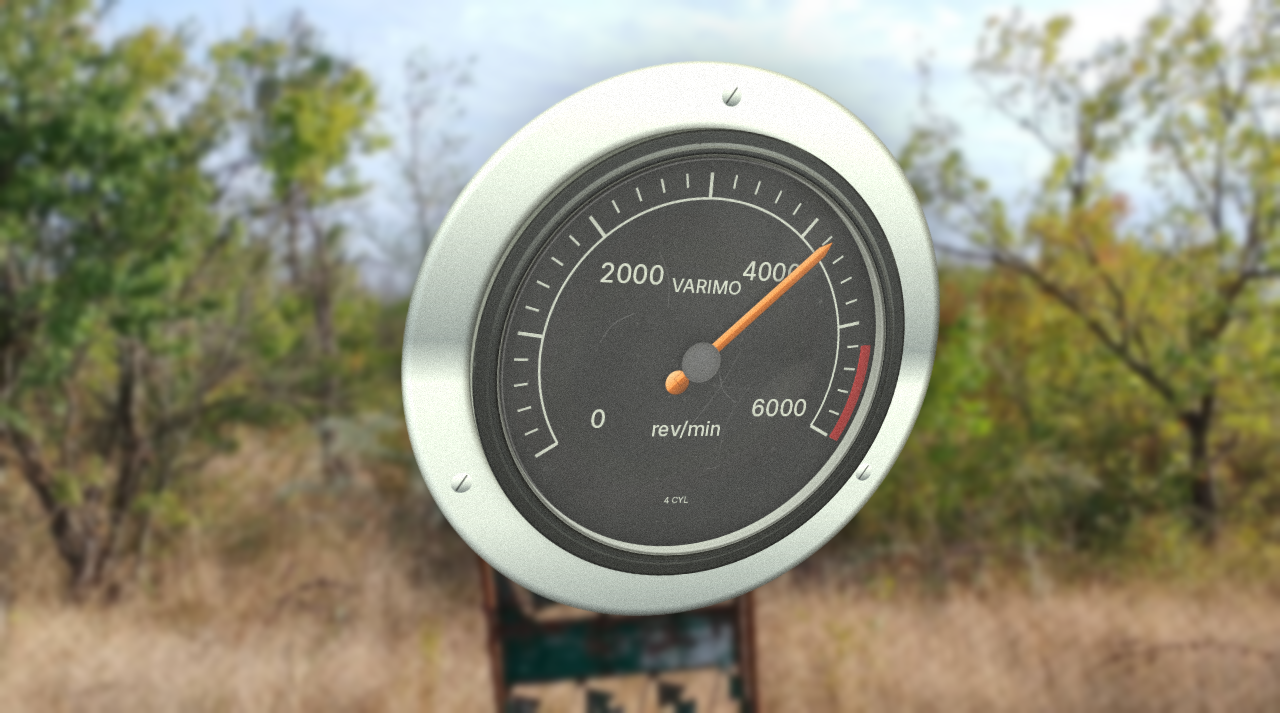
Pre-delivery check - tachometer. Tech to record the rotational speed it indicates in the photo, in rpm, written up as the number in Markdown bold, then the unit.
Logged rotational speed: **4200** rpm
